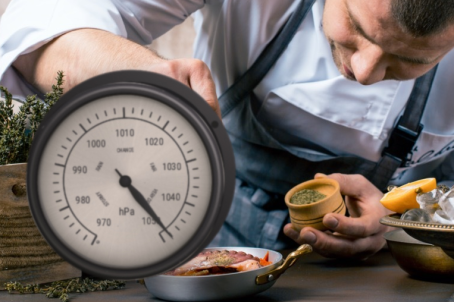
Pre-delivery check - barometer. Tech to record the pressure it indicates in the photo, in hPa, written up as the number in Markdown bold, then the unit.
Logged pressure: **1048** hPa
